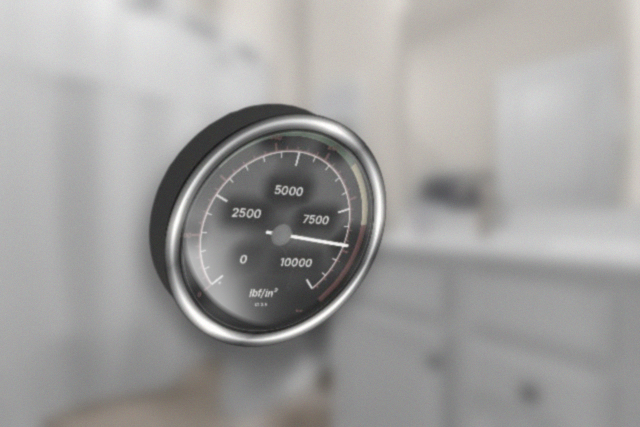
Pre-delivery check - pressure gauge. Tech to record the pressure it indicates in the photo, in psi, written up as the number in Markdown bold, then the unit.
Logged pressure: **8500** psi
